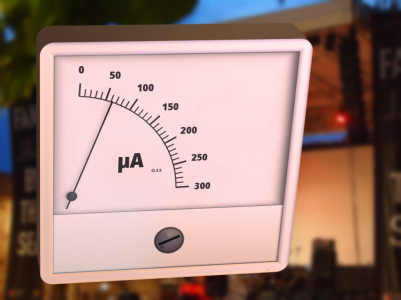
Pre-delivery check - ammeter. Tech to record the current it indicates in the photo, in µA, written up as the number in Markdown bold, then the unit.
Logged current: **60** µA
